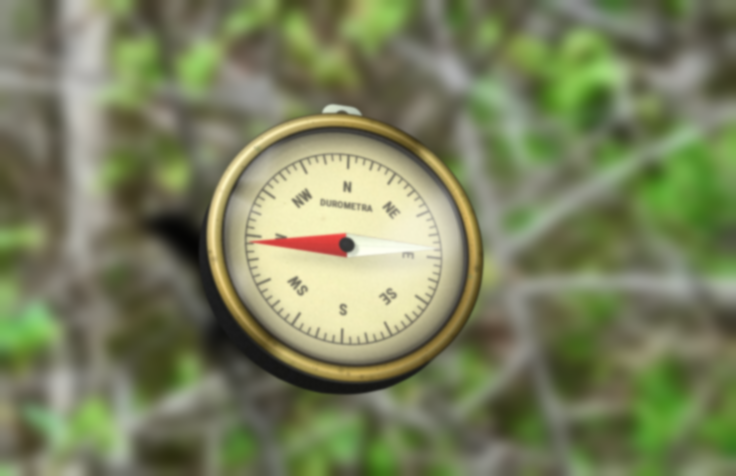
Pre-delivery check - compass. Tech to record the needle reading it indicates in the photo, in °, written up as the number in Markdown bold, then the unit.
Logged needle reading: **265** °
